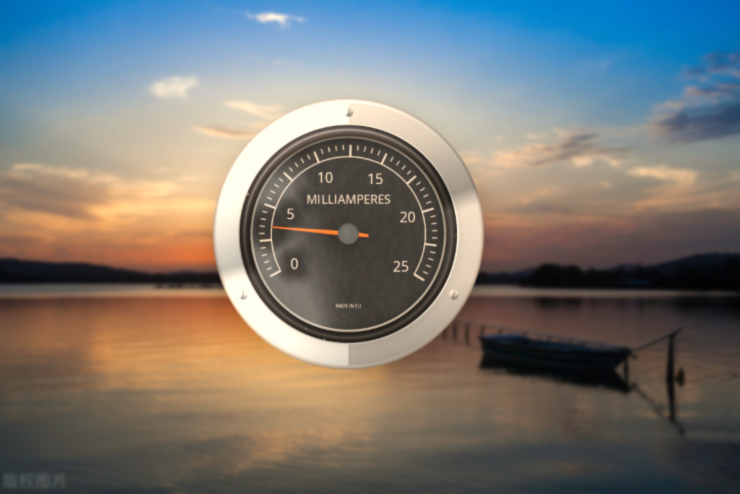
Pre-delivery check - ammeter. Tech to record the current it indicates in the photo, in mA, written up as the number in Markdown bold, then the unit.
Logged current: **3.5** mA
